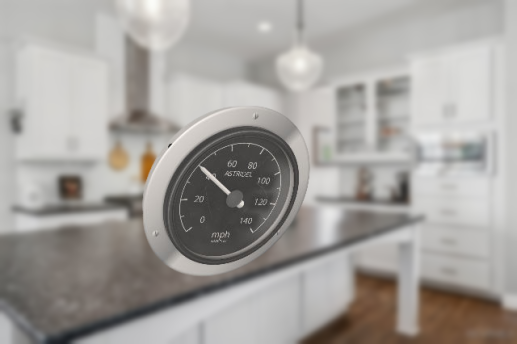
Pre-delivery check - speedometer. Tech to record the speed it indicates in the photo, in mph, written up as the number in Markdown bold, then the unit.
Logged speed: **40** mph
